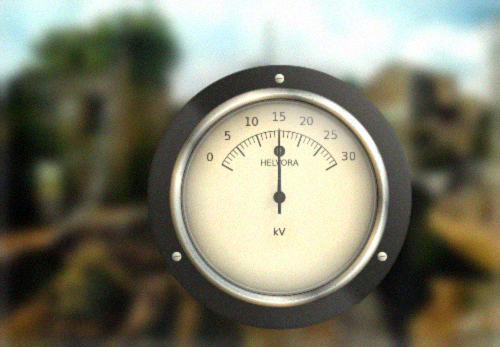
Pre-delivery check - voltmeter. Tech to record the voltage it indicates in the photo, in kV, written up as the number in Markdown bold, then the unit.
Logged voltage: **15** kV
